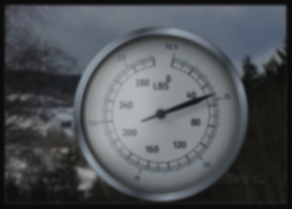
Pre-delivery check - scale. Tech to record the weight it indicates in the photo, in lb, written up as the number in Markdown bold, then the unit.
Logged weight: **50** lb
